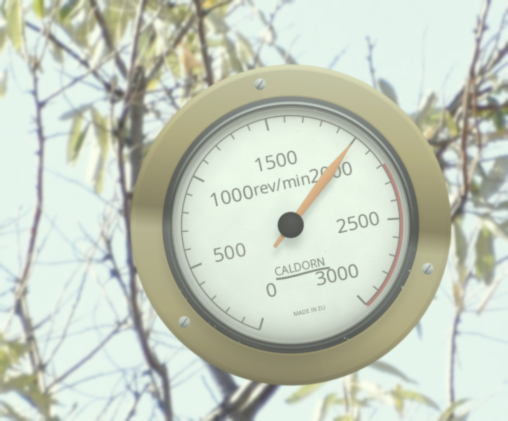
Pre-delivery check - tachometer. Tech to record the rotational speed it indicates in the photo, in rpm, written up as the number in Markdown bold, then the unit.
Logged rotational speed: **2000** rpm
